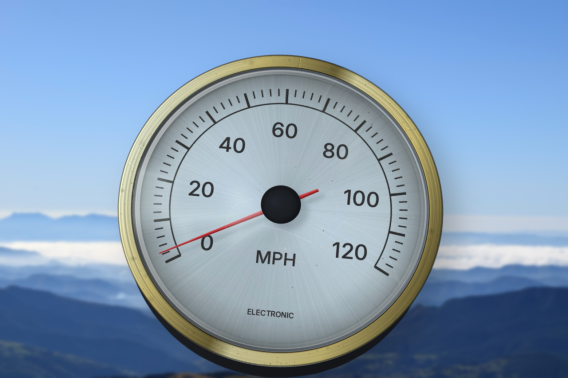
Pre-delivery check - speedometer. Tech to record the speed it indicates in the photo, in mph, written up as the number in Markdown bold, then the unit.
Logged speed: **2** mph
